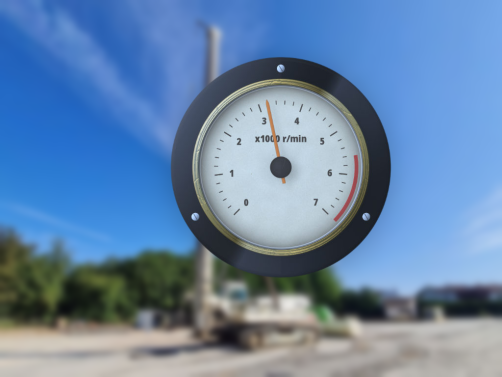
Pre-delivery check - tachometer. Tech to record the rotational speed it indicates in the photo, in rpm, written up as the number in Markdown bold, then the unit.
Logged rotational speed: **3200** rpm
